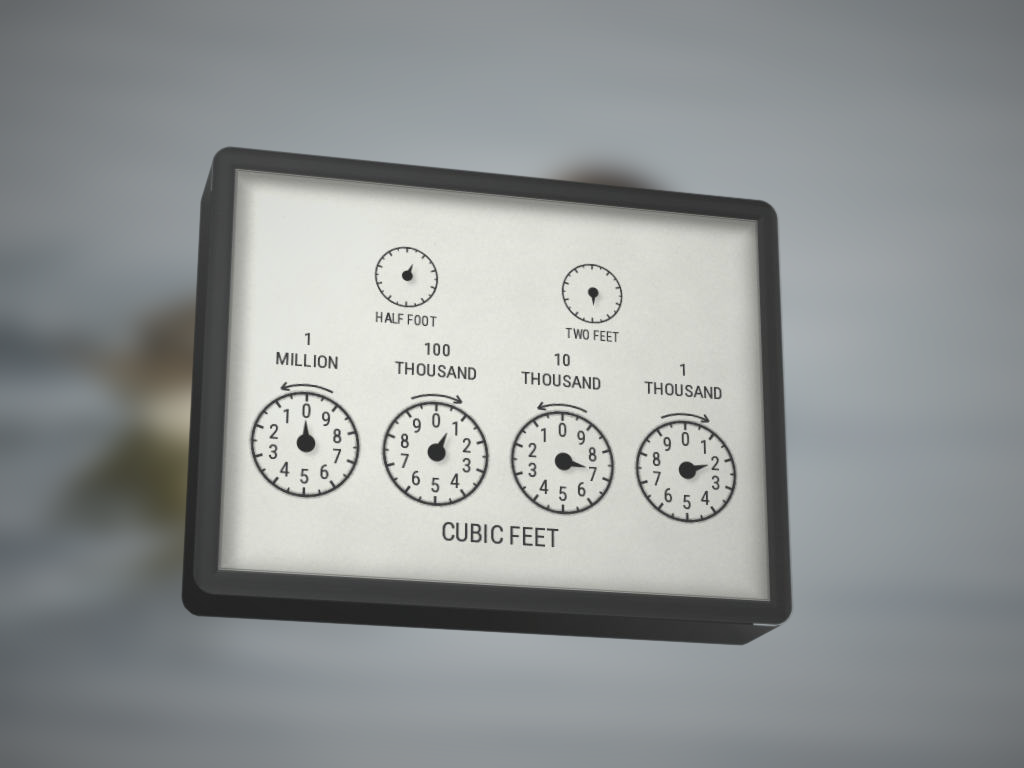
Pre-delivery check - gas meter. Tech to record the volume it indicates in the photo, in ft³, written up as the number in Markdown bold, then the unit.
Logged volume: **7200** ft³
